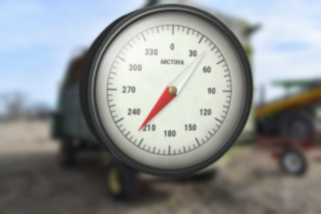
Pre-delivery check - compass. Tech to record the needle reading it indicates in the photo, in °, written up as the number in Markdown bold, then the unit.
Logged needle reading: **220** °
